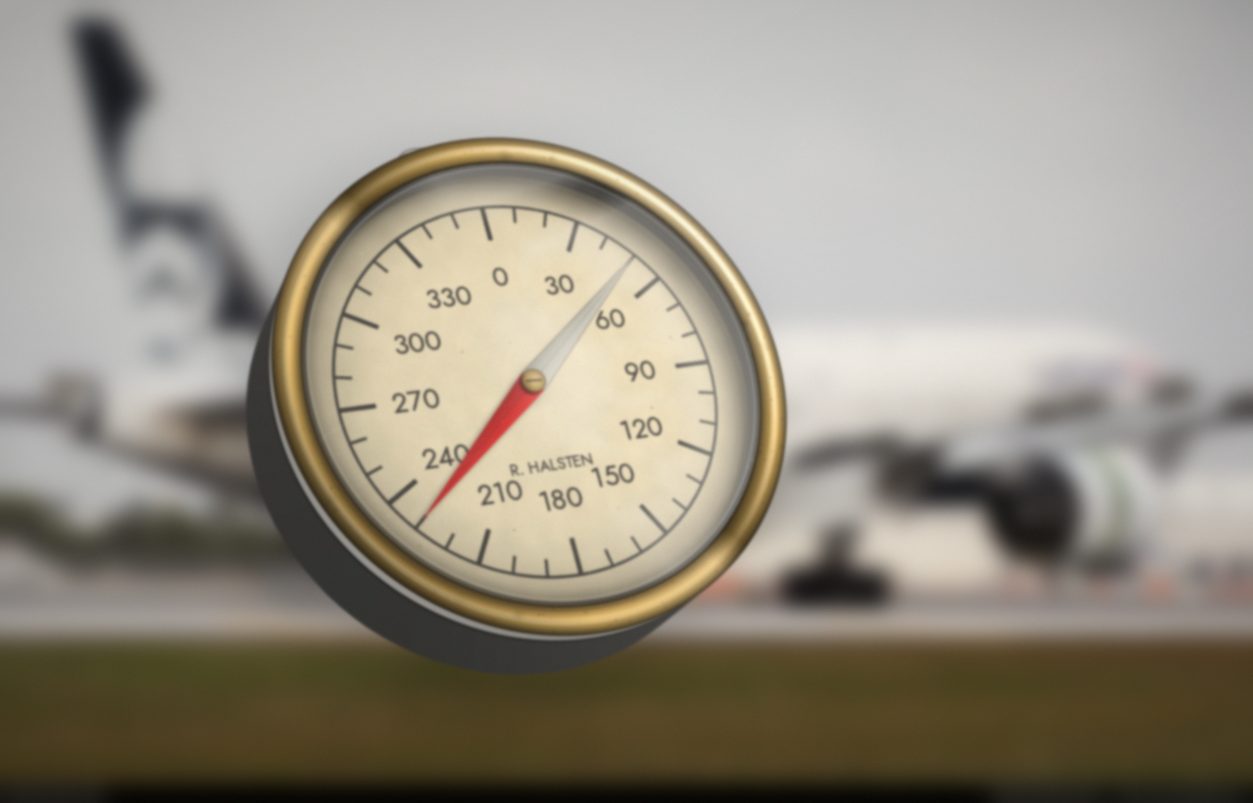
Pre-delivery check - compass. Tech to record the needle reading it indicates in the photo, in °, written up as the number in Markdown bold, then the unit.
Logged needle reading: **230** °
